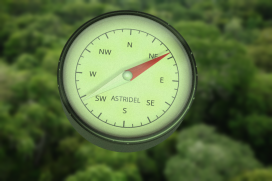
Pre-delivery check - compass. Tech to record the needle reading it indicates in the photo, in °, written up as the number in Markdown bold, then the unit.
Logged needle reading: **55** °
